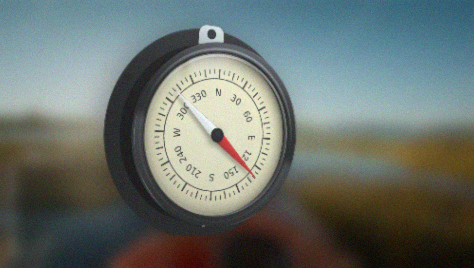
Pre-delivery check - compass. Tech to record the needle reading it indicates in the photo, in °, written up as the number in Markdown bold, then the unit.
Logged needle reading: **130** °
